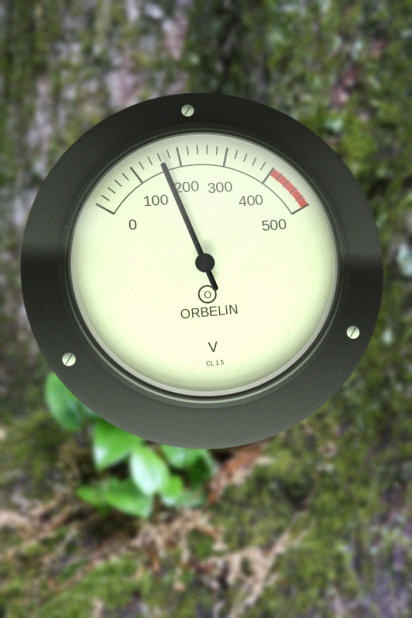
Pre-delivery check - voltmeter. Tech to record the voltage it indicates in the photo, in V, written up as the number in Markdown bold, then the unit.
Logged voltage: **160** V
